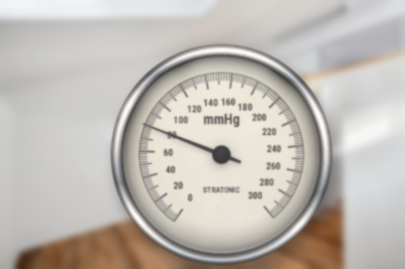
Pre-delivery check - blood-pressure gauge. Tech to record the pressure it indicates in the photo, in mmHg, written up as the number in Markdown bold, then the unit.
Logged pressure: **80** mmHg
